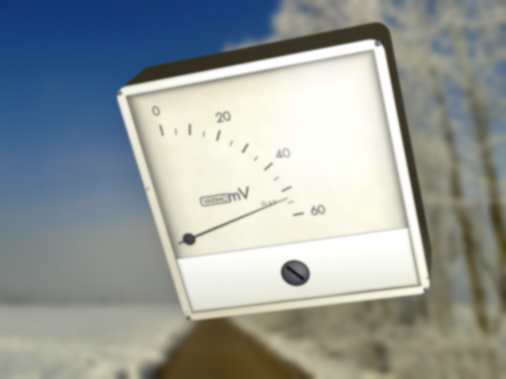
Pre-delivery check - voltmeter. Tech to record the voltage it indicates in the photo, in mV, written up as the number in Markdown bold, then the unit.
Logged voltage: **52.5** mV
